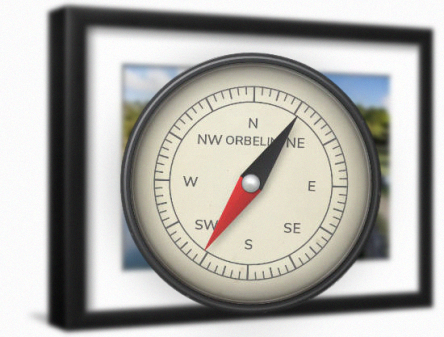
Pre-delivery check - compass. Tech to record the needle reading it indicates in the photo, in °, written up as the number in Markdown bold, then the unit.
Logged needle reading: **212.5** °
